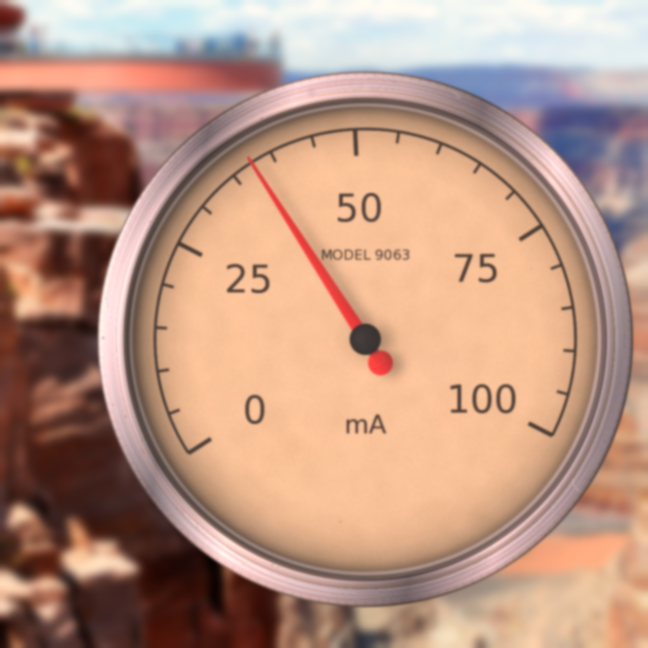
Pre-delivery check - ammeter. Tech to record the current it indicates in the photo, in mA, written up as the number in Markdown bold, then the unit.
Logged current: **37.5** mA
